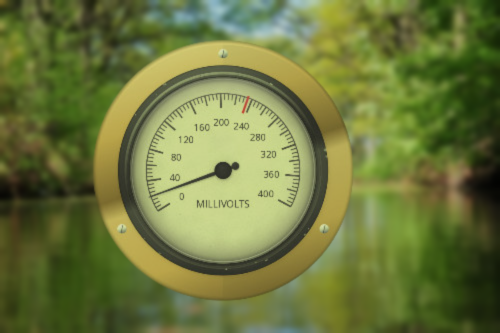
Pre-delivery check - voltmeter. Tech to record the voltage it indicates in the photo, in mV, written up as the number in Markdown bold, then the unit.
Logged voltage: **20** mV
